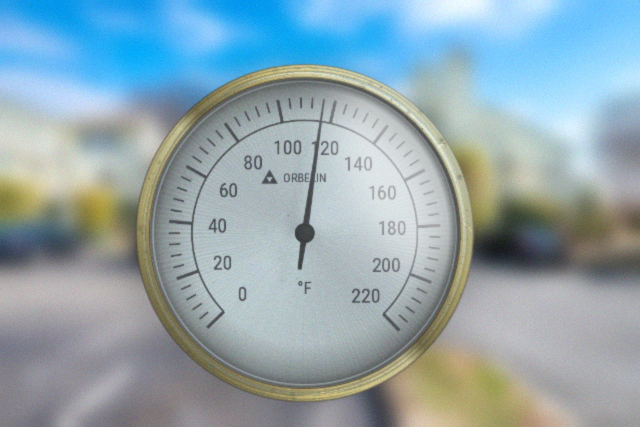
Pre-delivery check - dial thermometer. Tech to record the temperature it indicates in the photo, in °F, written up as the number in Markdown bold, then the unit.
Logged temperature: **116** °F
